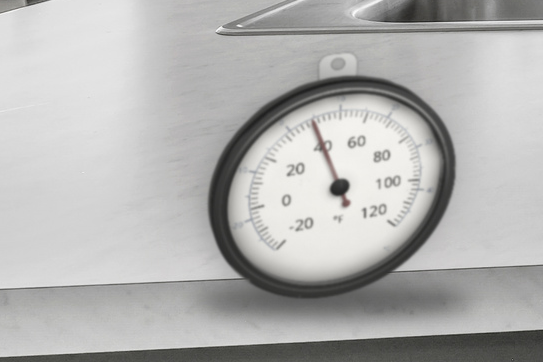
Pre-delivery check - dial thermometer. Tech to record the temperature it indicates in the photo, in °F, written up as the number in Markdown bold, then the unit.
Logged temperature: **40** °F
